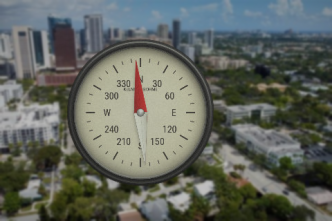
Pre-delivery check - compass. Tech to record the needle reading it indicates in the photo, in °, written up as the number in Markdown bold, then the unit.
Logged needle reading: **355** °
